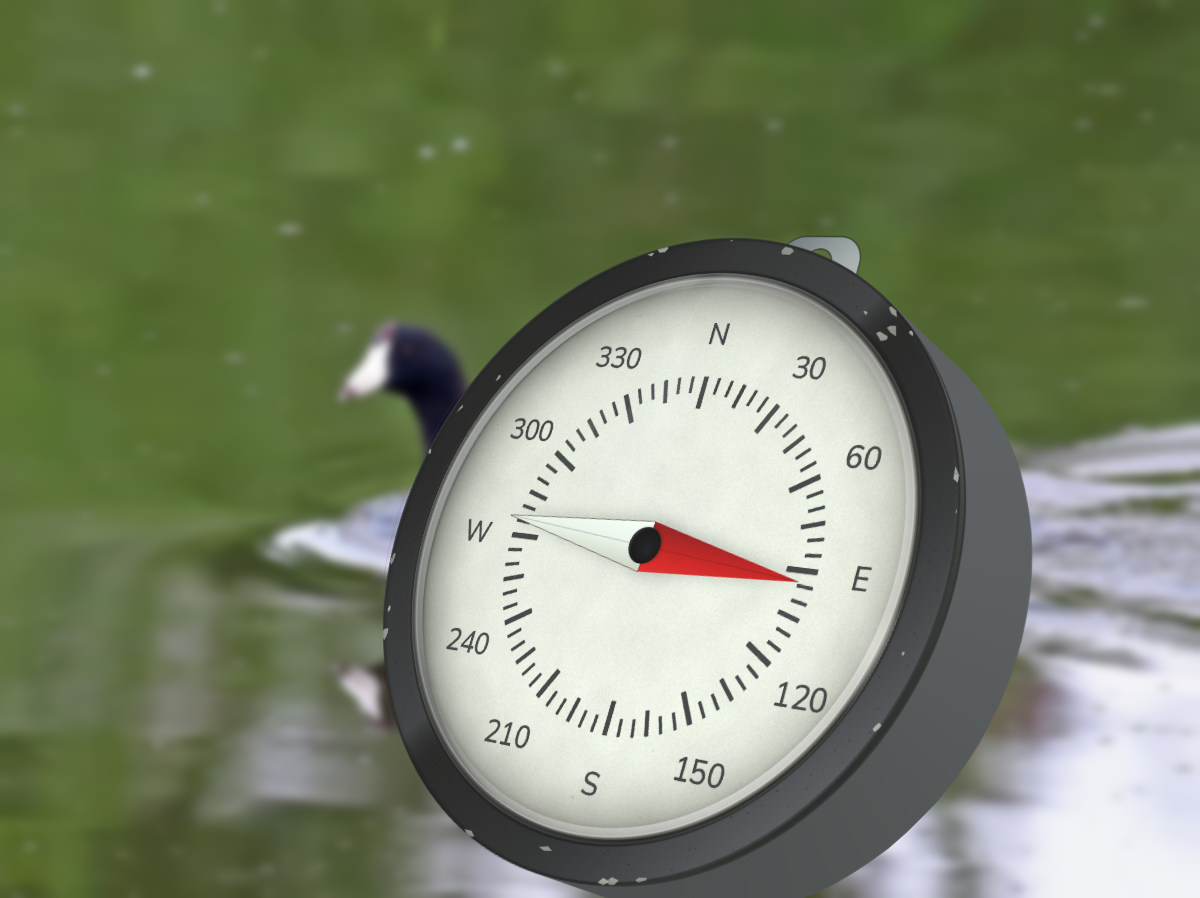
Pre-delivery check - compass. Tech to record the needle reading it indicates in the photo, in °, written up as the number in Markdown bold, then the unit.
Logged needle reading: **95** °
